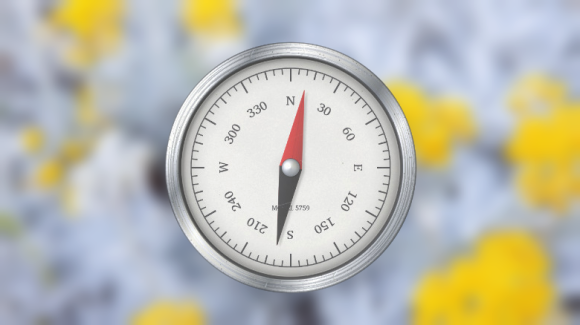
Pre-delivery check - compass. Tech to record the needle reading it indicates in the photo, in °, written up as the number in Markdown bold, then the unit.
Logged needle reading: **10** °
